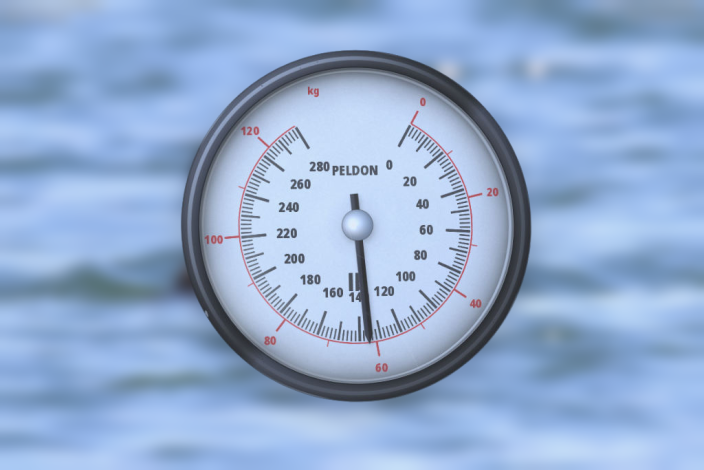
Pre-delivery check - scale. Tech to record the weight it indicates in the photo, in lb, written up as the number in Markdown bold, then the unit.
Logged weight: **136** lb
